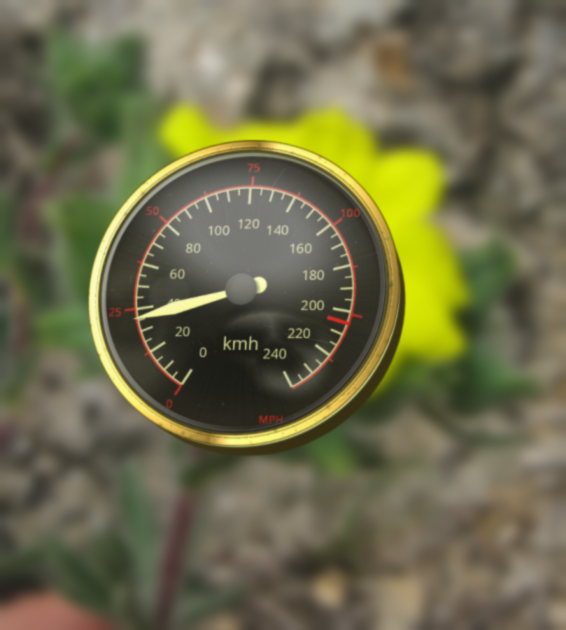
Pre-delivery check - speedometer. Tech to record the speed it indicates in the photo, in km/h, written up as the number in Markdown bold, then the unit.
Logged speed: **35** km/h
